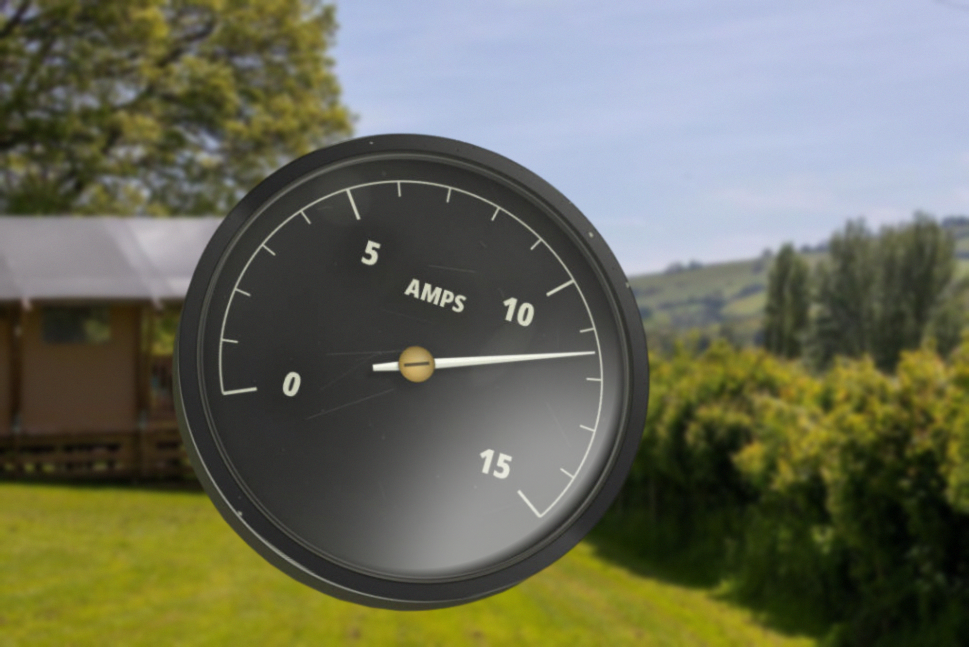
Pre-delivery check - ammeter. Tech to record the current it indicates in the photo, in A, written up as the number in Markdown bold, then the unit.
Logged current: **11.5** A
